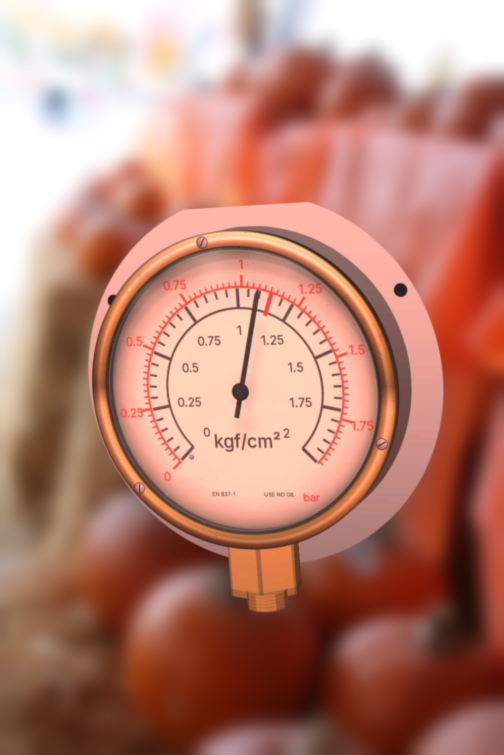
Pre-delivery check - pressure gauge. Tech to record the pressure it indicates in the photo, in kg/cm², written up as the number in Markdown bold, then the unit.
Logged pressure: **1.1** kg/cm²
